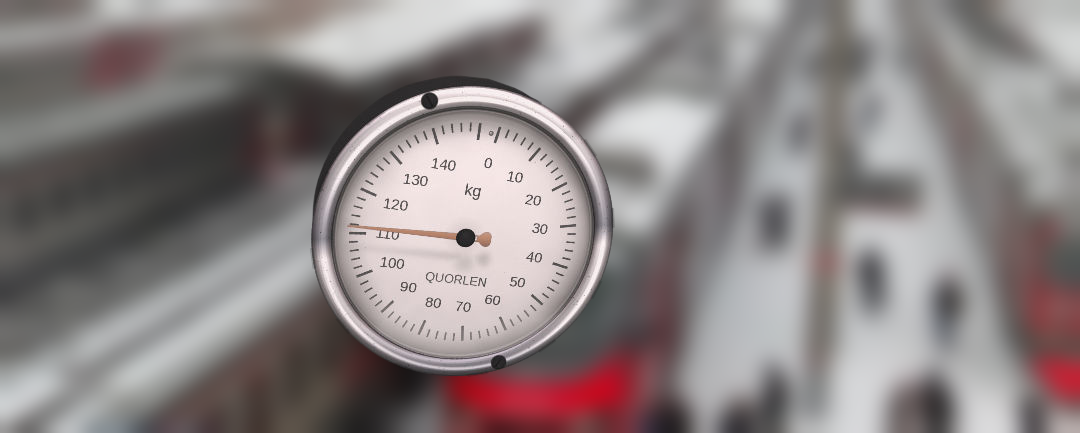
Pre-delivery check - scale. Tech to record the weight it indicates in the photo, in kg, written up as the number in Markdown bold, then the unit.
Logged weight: **112** kg
